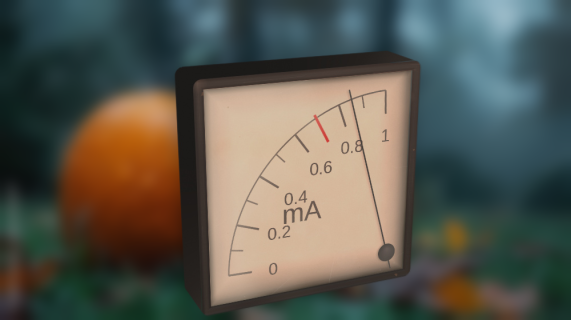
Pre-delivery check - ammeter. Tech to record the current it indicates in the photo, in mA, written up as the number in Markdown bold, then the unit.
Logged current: **0.85** mA
